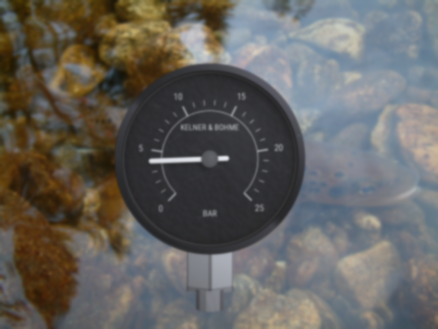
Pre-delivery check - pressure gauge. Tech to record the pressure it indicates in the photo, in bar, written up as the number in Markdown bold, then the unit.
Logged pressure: **4** bar
